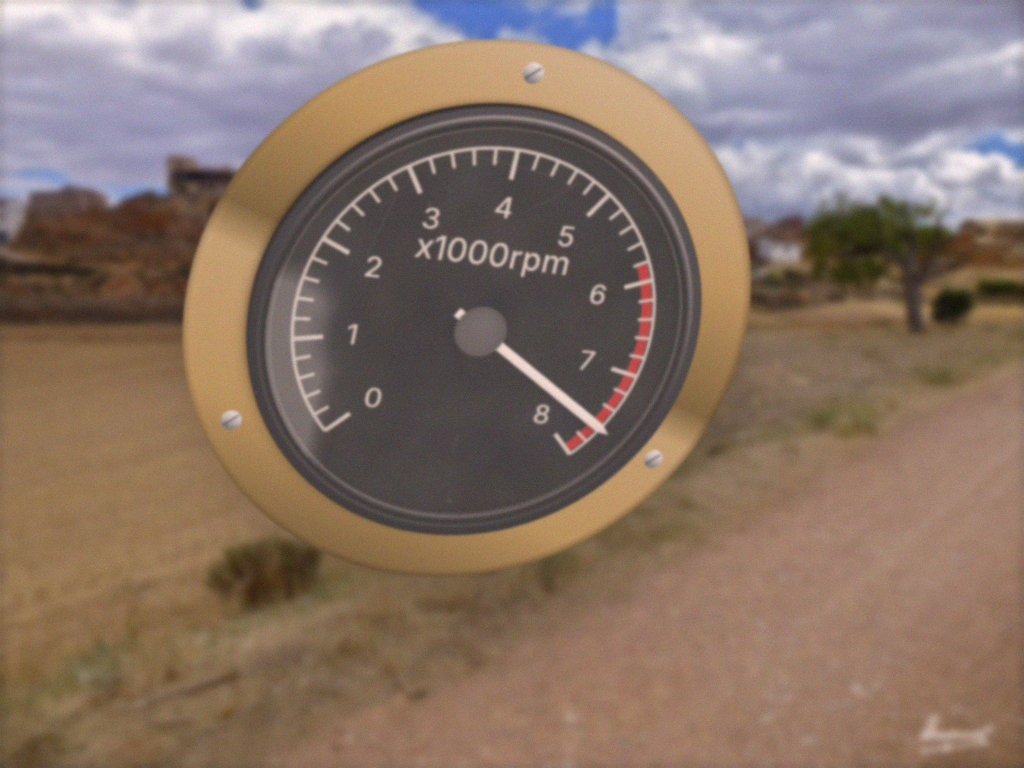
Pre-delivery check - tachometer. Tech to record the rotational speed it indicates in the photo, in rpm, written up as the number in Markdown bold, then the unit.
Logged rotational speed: **7600** rpm
